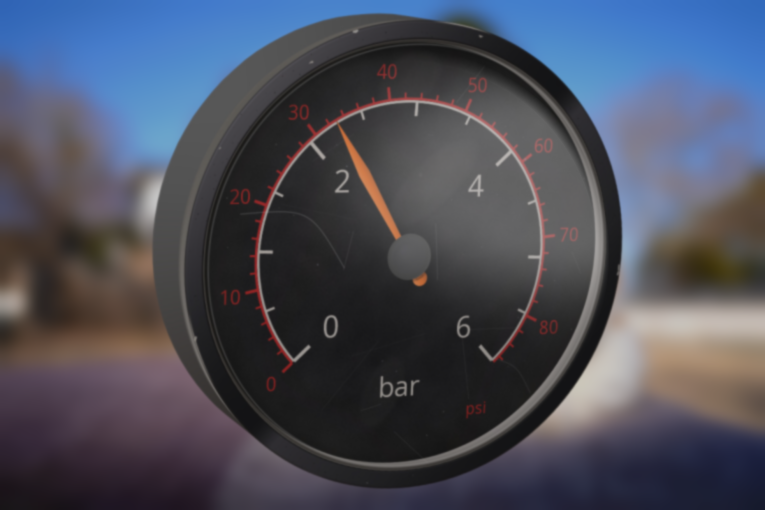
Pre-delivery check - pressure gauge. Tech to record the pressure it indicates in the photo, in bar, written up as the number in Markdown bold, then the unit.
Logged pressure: **2.25** bar
